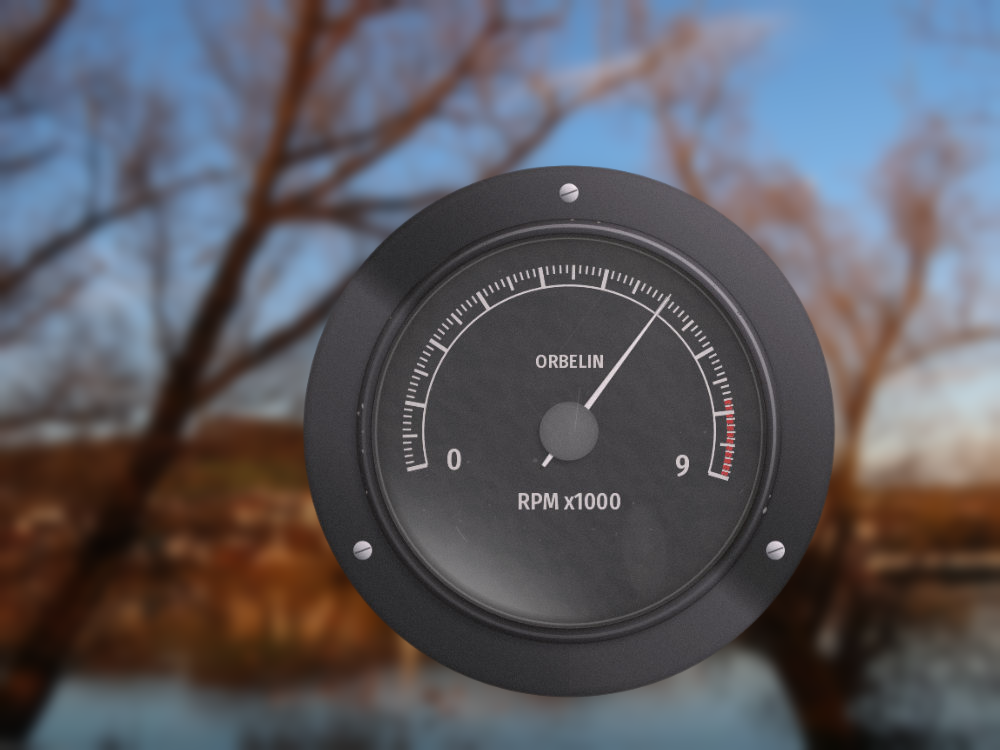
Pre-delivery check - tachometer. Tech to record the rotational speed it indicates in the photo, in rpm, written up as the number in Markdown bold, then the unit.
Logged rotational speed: **6000** rpm
